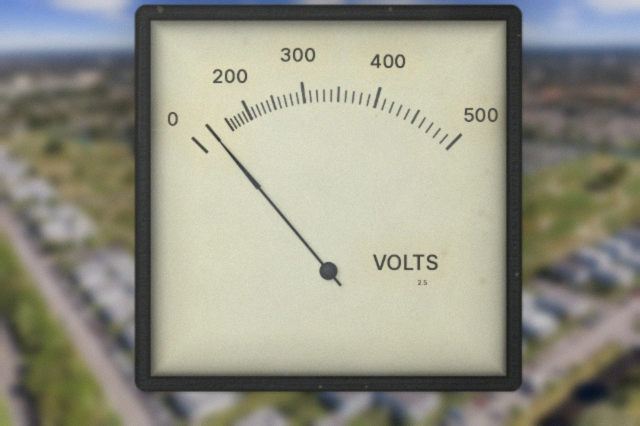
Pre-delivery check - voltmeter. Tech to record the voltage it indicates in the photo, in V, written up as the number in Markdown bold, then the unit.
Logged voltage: **100** V
